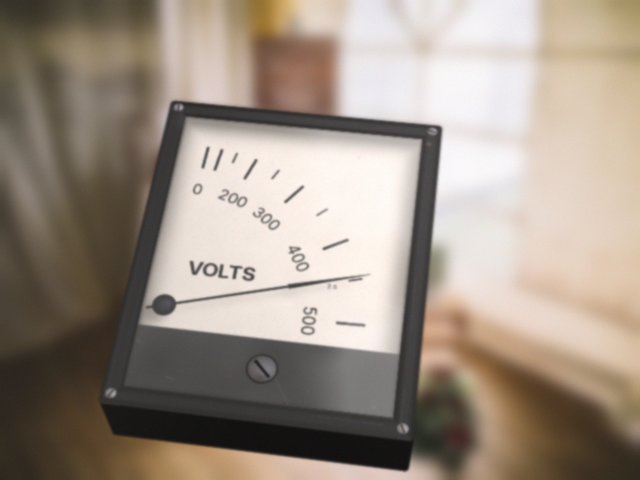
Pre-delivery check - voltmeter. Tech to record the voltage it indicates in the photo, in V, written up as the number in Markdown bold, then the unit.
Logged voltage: **450** V
